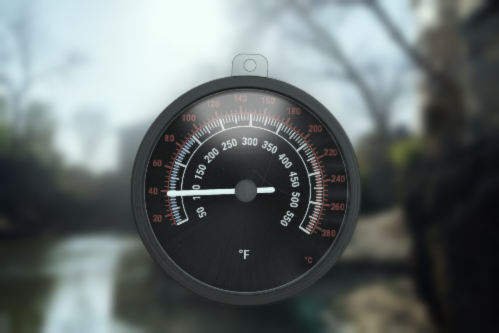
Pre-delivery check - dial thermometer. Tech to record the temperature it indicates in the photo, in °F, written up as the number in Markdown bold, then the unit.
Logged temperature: **100** °F
